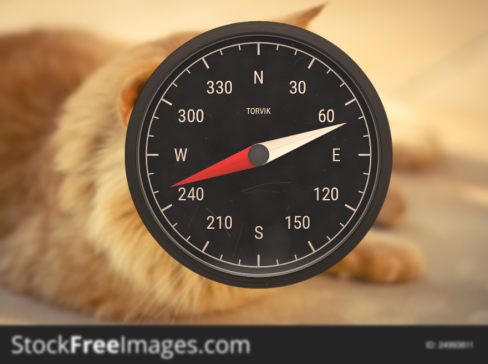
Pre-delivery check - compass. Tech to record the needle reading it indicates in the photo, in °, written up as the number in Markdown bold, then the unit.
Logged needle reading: **250** °
